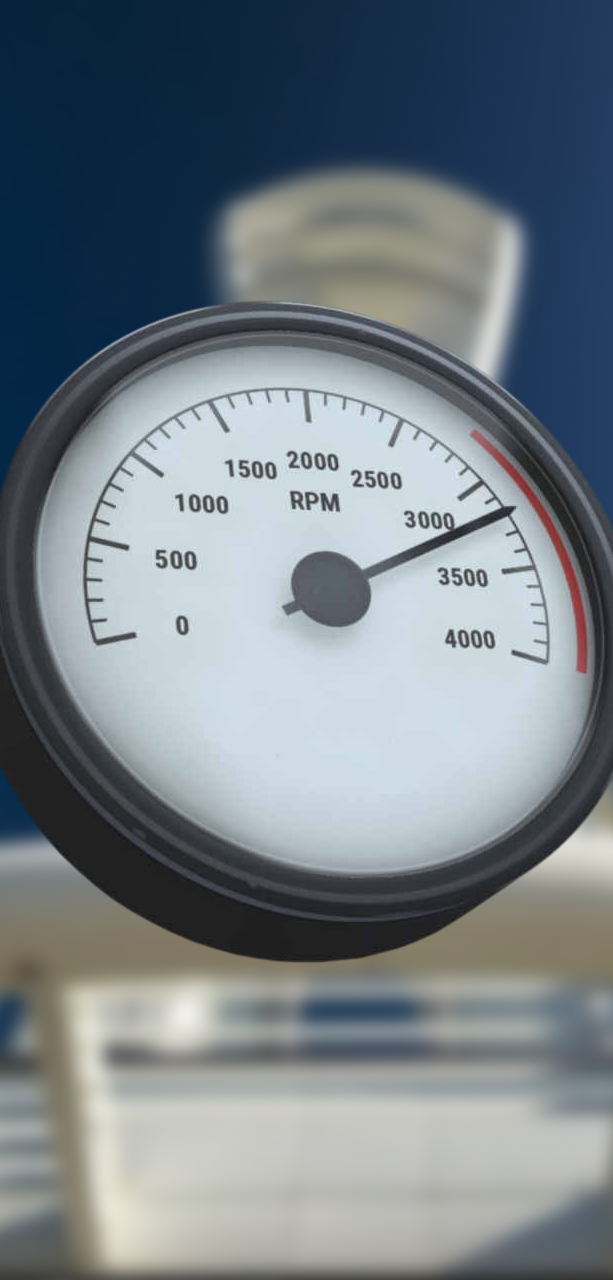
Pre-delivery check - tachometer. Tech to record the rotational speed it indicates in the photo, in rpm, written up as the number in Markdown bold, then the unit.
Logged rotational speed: **3200** rpm
